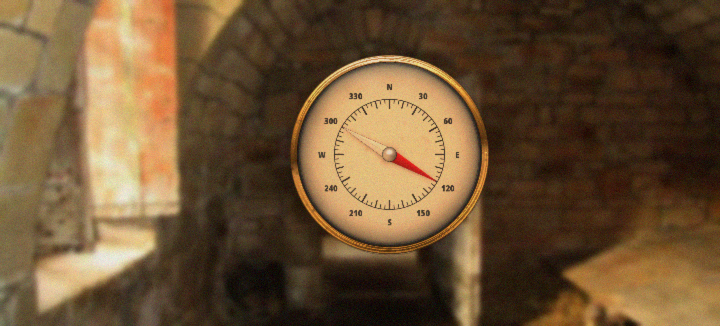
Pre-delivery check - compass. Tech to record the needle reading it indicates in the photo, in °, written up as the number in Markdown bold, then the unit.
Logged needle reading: **120** °
